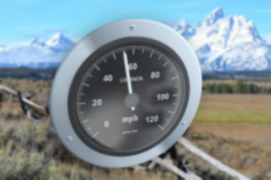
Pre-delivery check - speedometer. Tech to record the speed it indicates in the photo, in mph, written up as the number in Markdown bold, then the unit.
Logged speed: **55** mph
